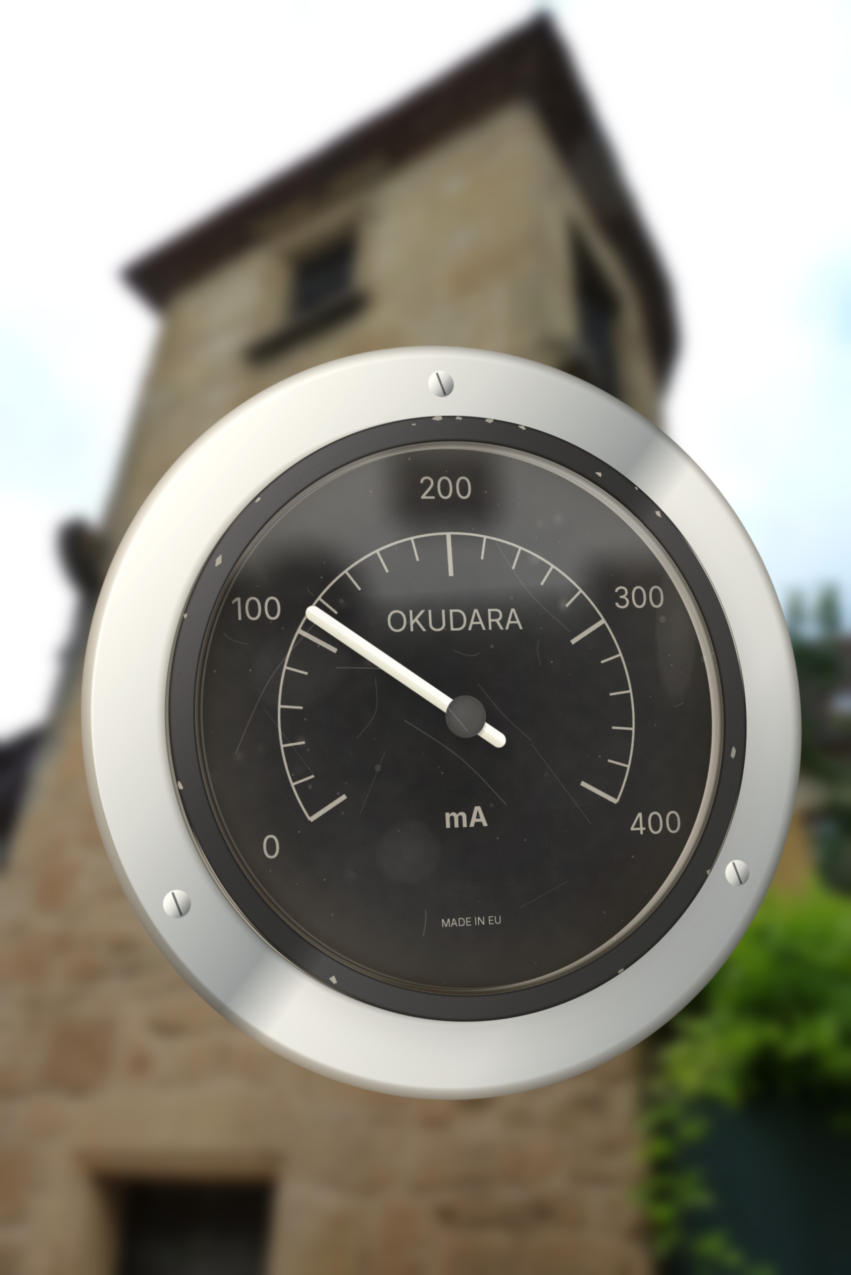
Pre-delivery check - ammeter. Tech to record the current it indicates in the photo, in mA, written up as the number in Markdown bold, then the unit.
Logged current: **110** mA
